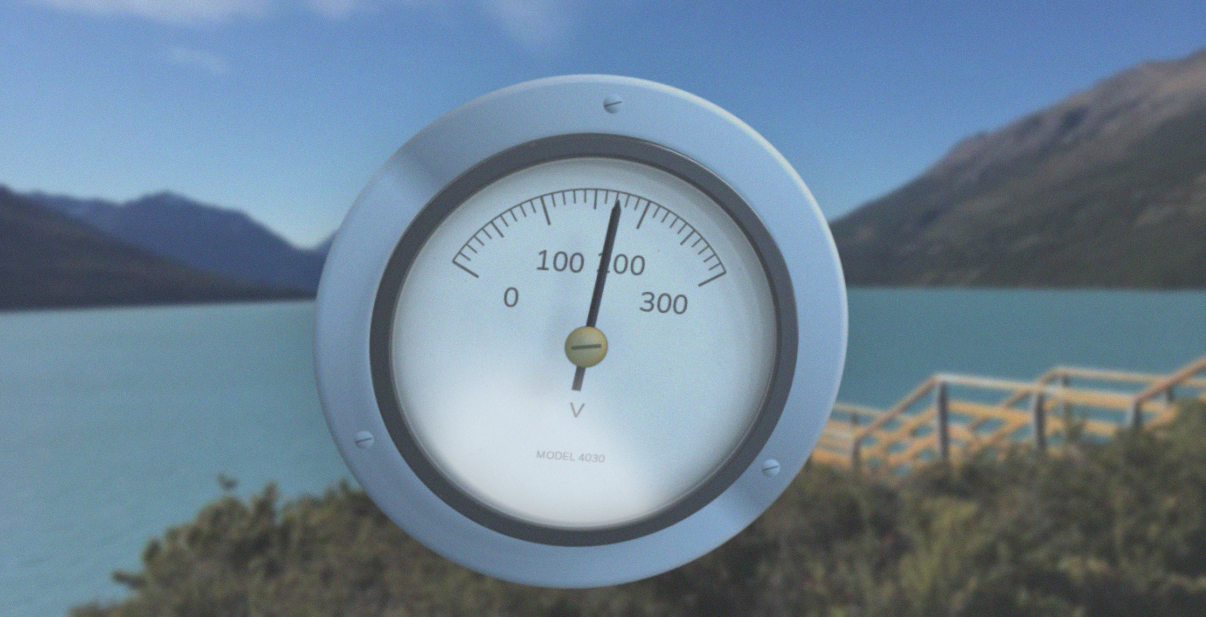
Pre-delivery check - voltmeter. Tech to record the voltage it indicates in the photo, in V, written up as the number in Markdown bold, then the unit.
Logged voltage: **170** V
